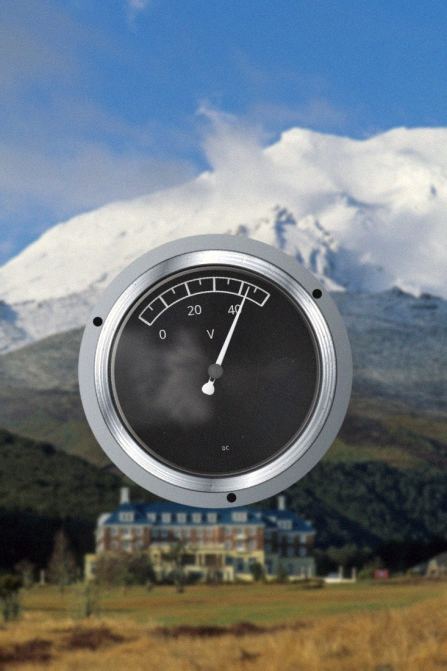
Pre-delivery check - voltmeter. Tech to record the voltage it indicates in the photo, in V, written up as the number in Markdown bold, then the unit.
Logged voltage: **42.5** V
